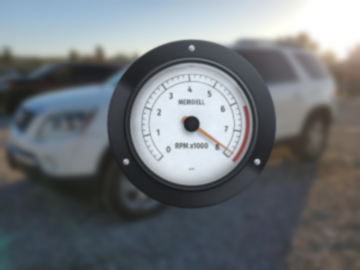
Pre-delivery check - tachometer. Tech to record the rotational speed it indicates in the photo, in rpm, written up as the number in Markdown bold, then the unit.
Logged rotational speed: **7800** rpm
